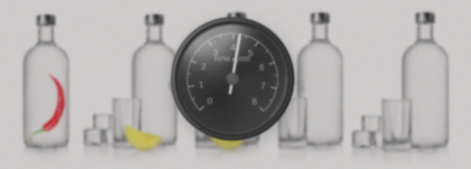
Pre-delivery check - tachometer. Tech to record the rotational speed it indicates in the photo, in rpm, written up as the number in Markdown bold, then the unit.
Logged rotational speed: **4250** rpm
